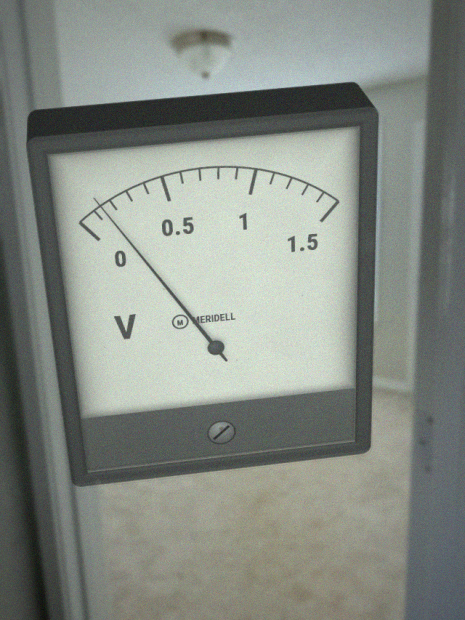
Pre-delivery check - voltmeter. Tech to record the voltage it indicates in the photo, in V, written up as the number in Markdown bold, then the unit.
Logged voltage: **0.15** V
